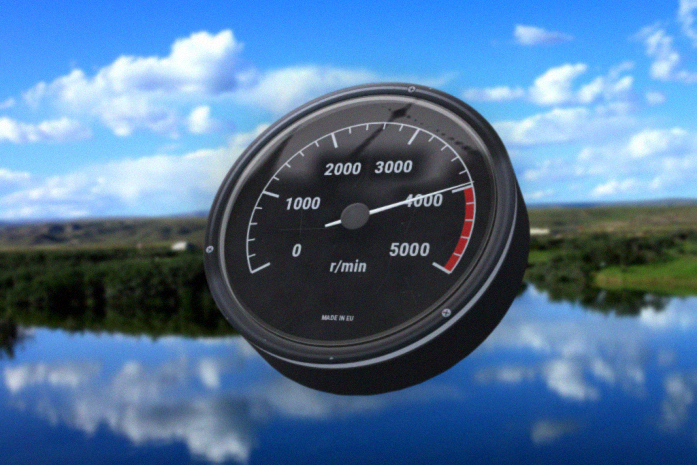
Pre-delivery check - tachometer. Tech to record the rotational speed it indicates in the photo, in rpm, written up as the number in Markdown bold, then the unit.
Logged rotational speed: **4000** rpm
